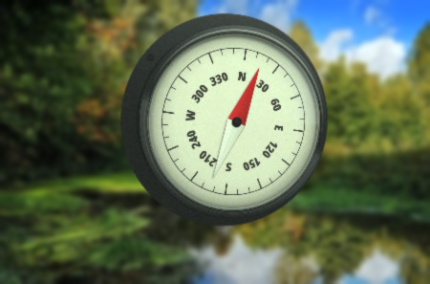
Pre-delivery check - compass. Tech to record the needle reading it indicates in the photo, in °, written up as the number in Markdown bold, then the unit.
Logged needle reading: **15** °
